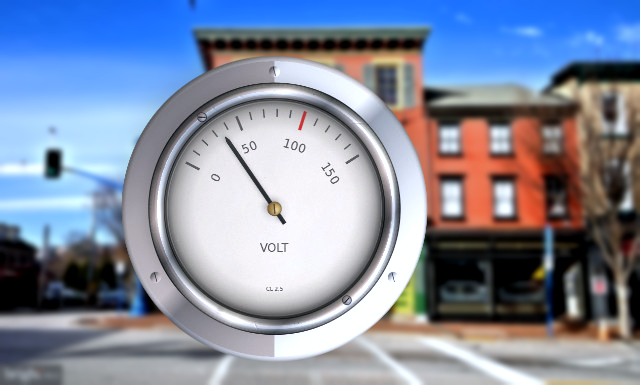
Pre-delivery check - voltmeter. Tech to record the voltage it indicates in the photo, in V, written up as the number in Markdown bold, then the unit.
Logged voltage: **35** V
